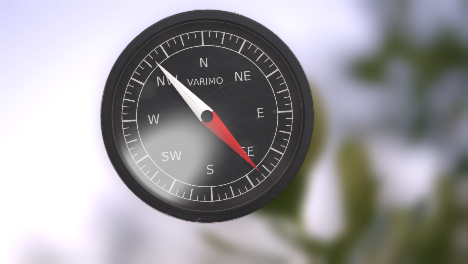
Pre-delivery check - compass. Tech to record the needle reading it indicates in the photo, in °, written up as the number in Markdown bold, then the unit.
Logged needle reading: **140** °
